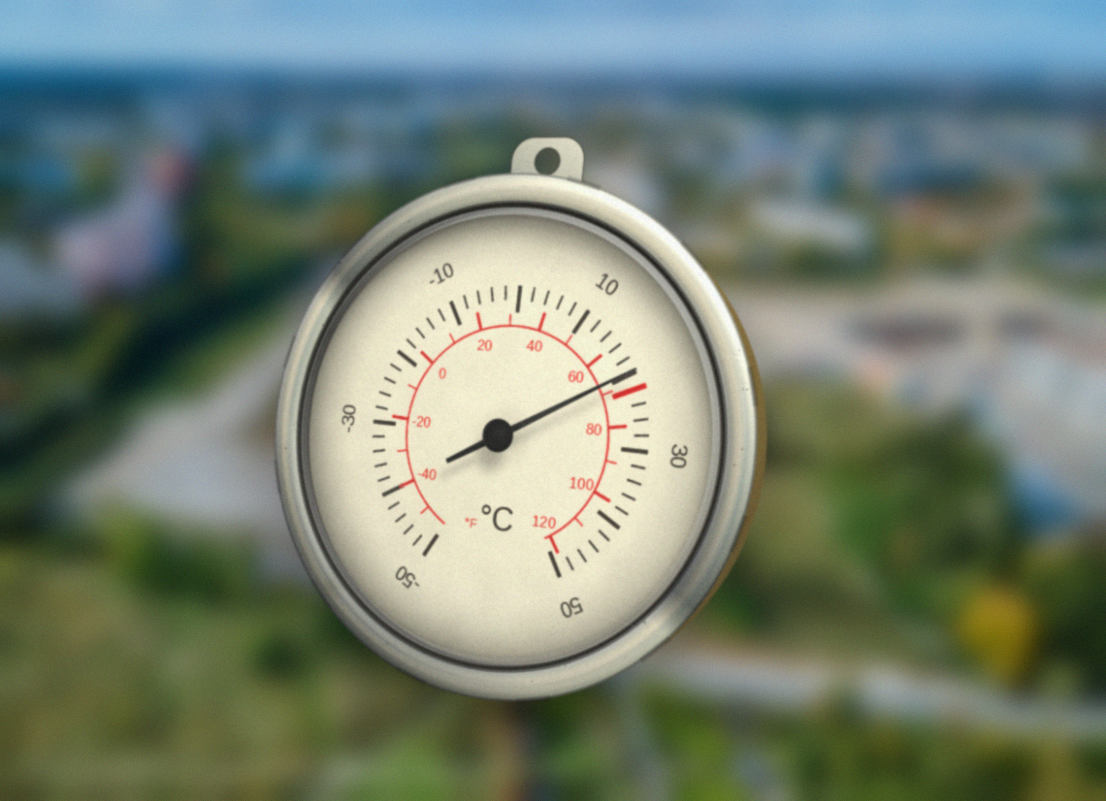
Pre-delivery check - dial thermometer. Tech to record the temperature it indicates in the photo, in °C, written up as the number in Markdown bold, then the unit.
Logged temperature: **20** °C
